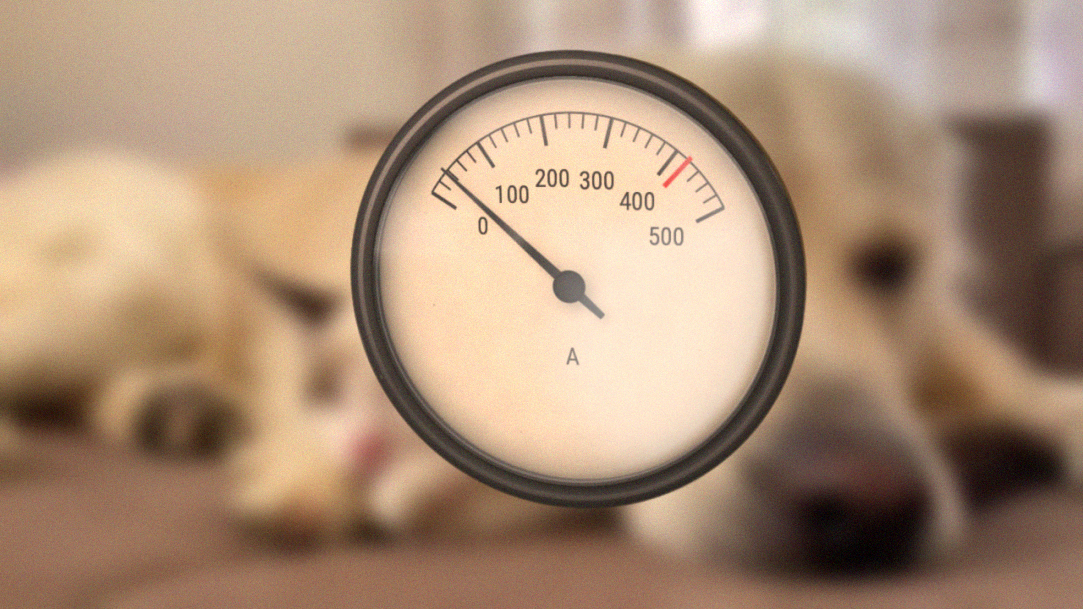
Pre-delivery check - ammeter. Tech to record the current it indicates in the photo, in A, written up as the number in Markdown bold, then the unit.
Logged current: **40** A
